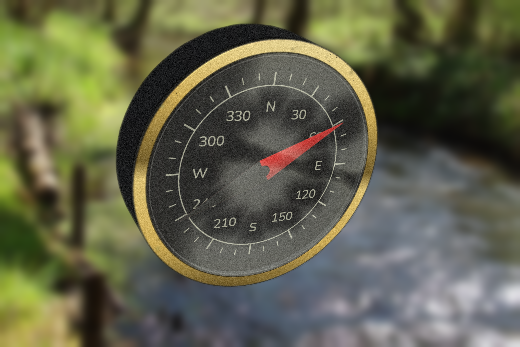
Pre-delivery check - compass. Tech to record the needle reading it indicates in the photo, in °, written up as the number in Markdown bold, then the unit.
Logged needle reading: **60** °
